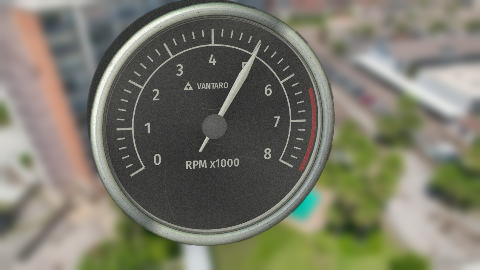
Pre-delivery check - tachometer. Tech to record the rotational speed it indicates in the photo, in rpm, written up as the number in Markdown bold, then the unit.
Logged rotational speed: **5000** rpm
